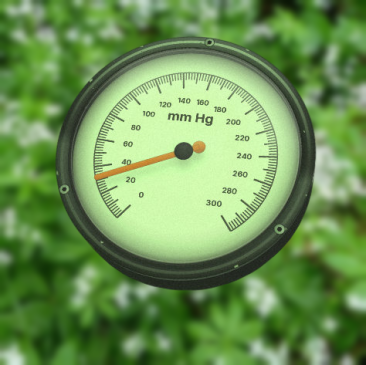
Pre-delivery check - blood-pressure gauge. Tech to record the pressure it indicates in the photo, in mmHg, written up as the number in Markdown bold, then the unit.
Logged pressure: **30** mmHg
